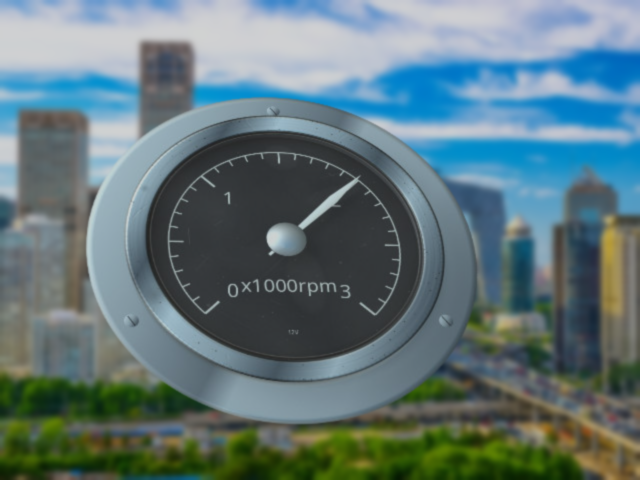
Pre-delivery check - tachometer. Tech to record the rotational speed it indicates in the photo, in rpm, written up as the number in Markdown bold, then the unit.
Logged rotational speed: **2000** rpm
